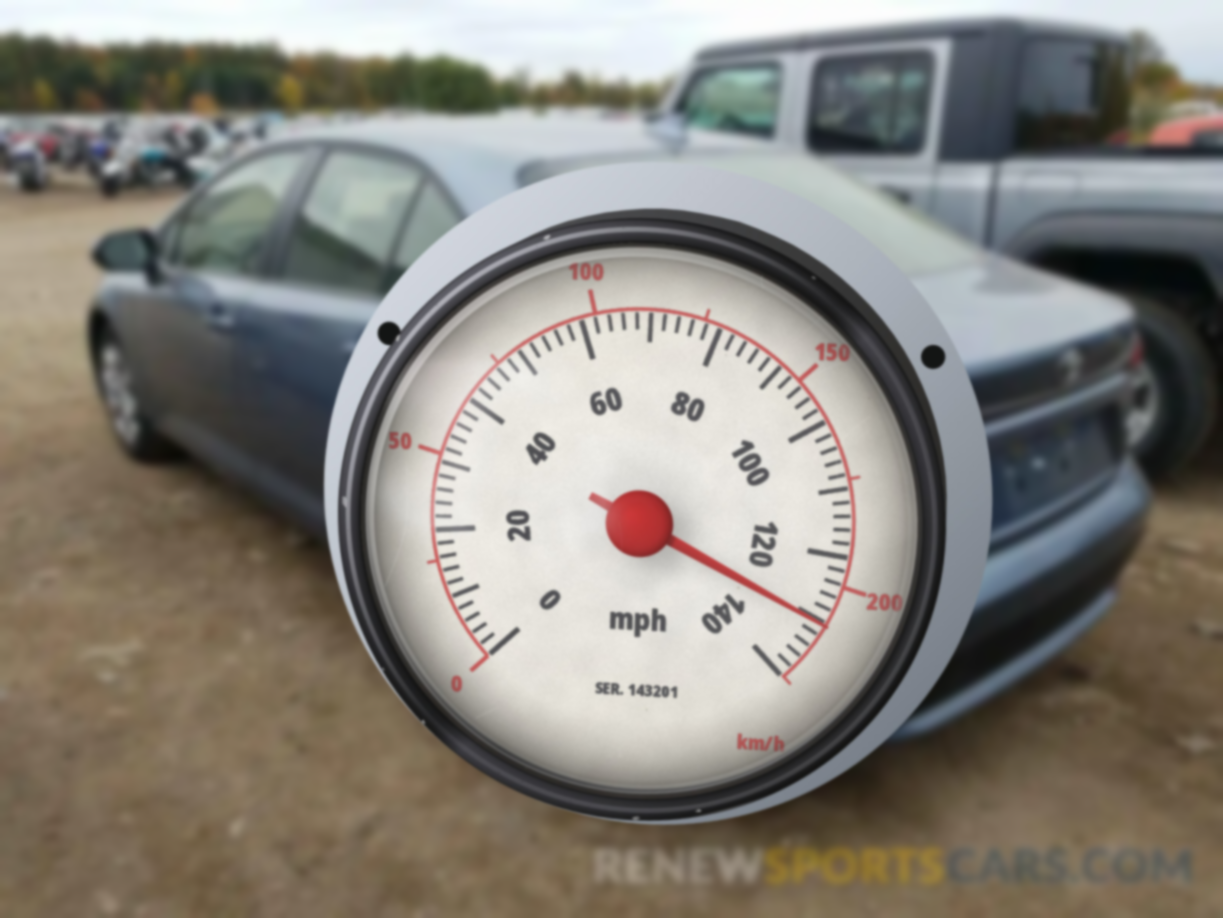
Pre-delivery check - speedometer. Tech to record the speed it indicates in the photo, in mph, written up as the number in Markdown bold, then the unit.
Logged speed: **130** mph
